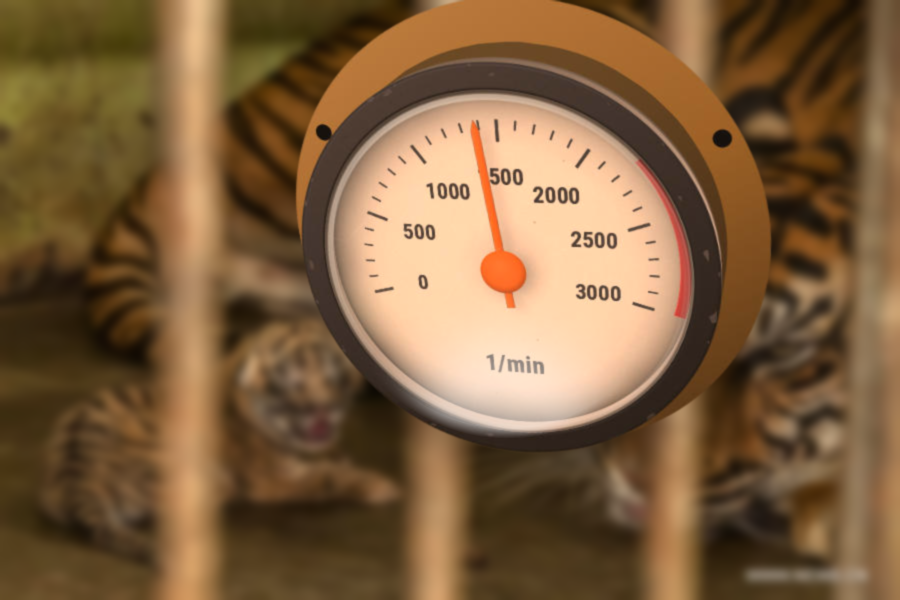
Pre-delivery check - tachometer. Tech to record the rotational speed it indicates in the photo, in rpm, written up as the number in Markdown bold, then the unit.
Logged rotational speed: **1400** rpm
